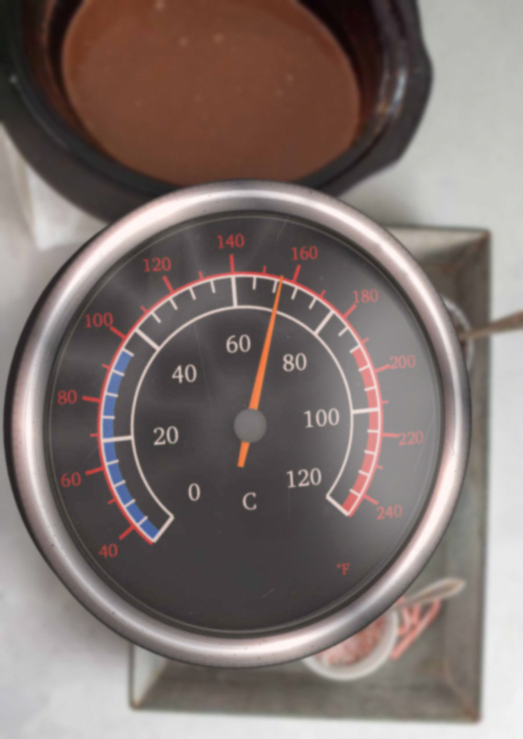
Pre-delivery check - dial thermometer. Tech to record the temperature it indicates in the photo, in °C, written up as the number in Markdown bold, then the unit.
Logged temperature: **68** °C
